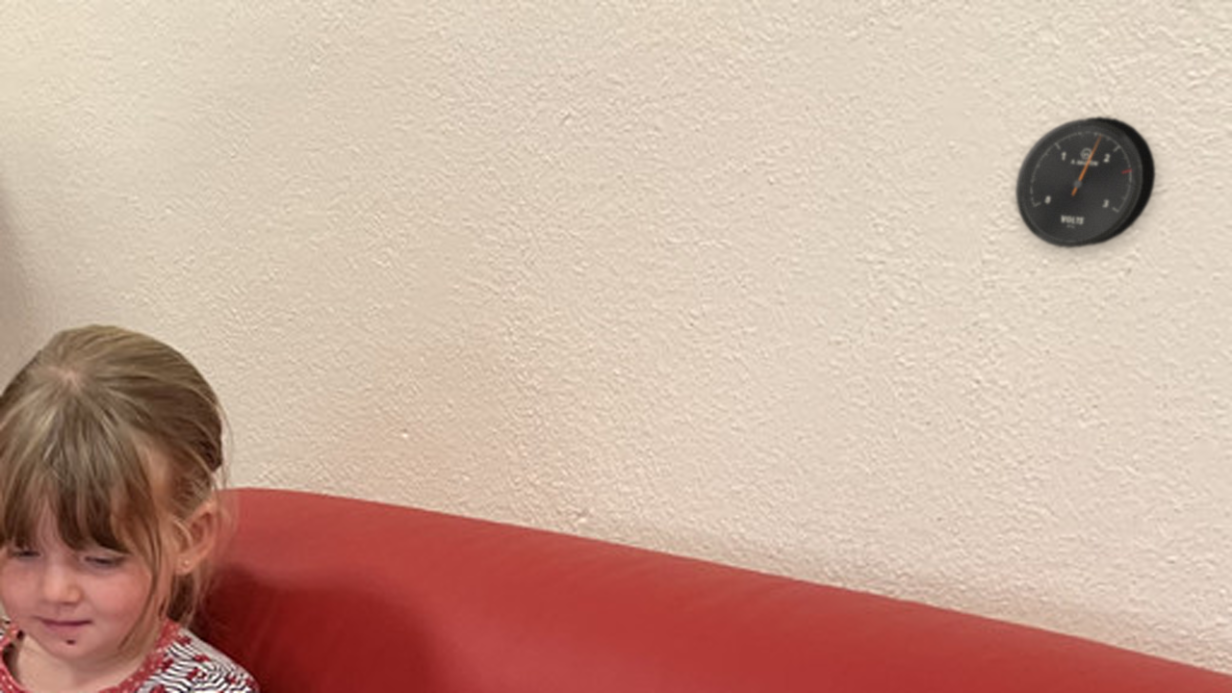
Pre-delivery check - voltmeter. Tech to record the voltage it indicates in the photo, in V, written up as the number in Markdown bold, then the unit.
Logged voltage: **1.7** V
